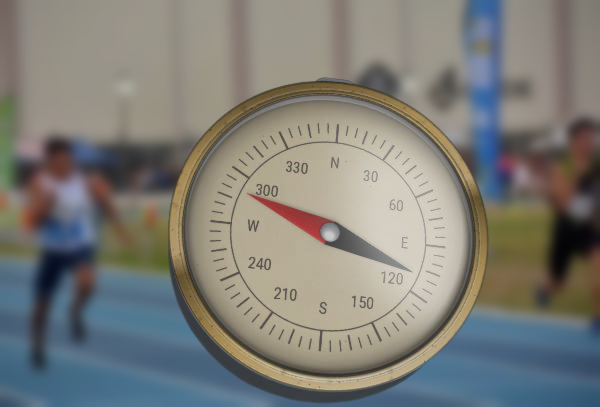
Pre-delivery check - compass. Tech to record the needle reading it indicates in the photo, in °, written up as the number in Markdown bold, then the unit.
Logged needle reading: **290** °
